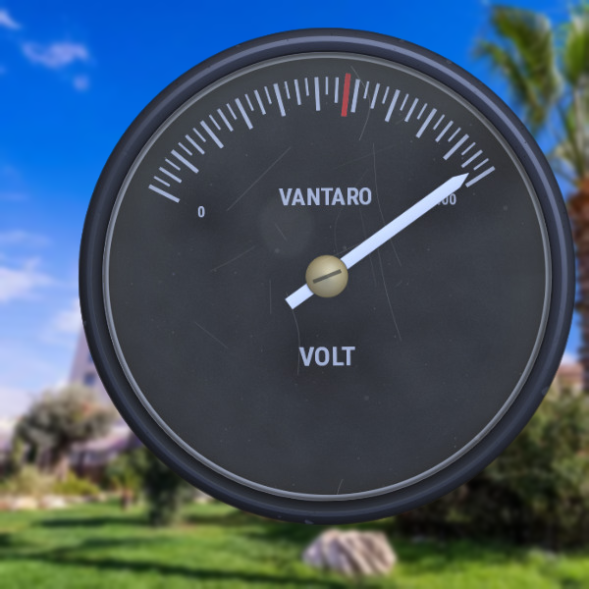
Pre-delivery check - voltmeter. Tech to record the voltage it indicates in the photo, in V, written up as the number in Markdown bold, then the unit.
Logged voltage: **390** V
